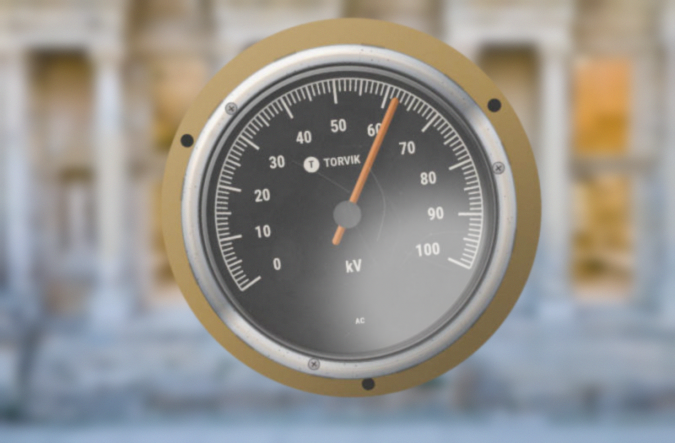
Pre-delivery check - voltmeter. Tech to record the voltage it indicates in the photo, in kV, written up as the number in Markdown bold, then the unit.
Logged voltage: **62** kV
